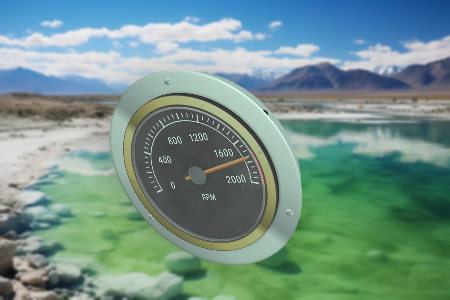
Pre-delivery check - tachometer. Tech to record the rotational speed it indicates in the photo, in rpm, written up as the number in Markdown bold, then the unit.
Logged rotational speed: **1750** rpm
